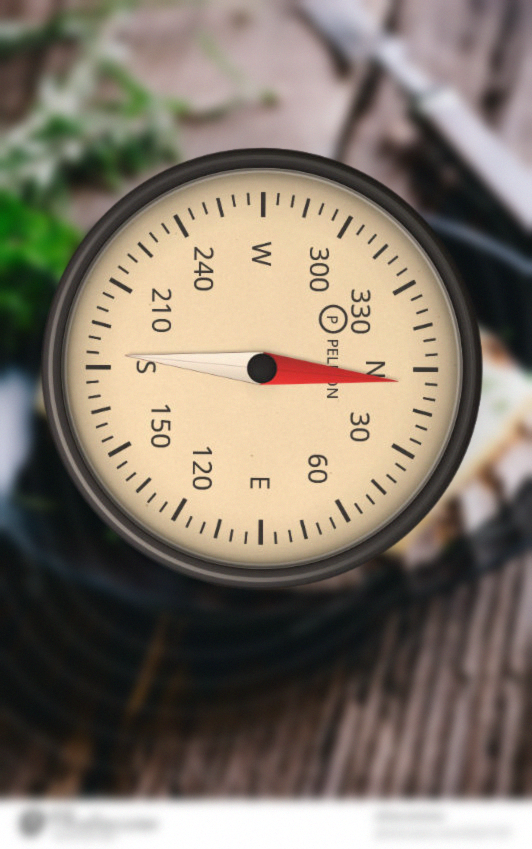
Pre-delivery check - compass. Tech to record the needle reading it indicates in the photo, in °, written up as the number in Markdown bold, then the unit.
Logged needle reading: **5** °
